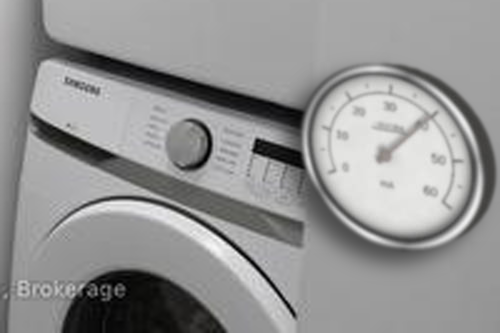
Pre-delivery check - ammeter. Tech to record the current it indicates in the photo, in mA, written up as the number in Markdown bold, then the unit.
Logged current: **40** mA
